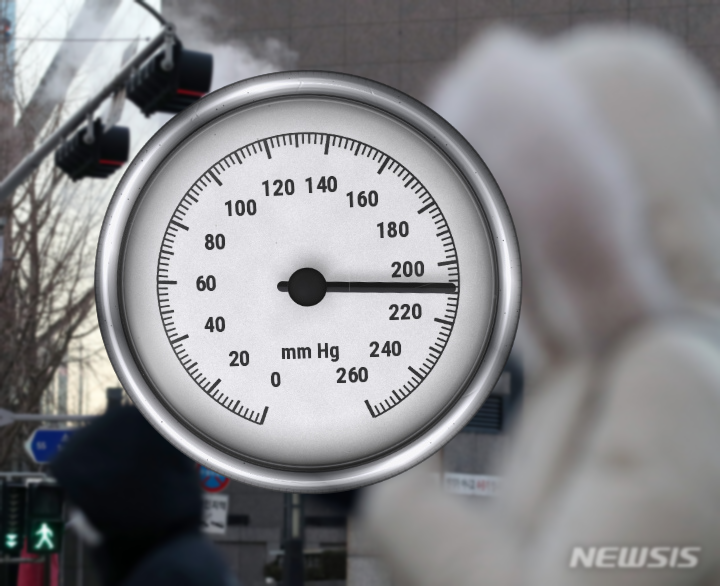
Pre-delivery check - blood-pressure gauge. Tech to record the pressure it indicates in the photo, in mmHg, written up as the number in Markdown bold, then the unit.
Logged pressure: **208** mmHg
